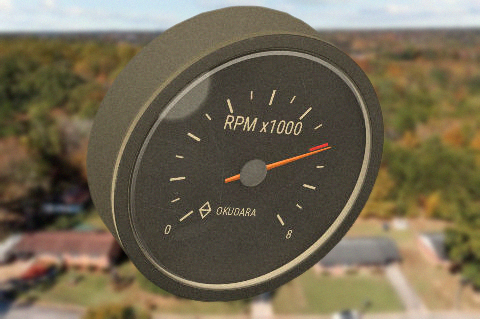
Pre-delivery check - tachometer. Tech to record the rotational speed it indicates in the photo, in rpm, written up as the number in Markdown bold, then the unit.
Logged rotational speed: **6000** rpm
